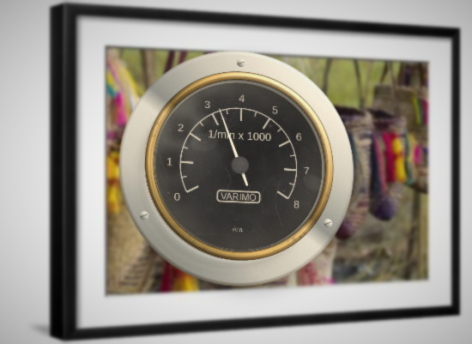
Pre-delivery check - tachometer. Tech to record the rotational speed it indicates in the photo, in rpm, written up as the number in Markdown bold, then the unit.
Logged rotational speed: **3250** rpm
